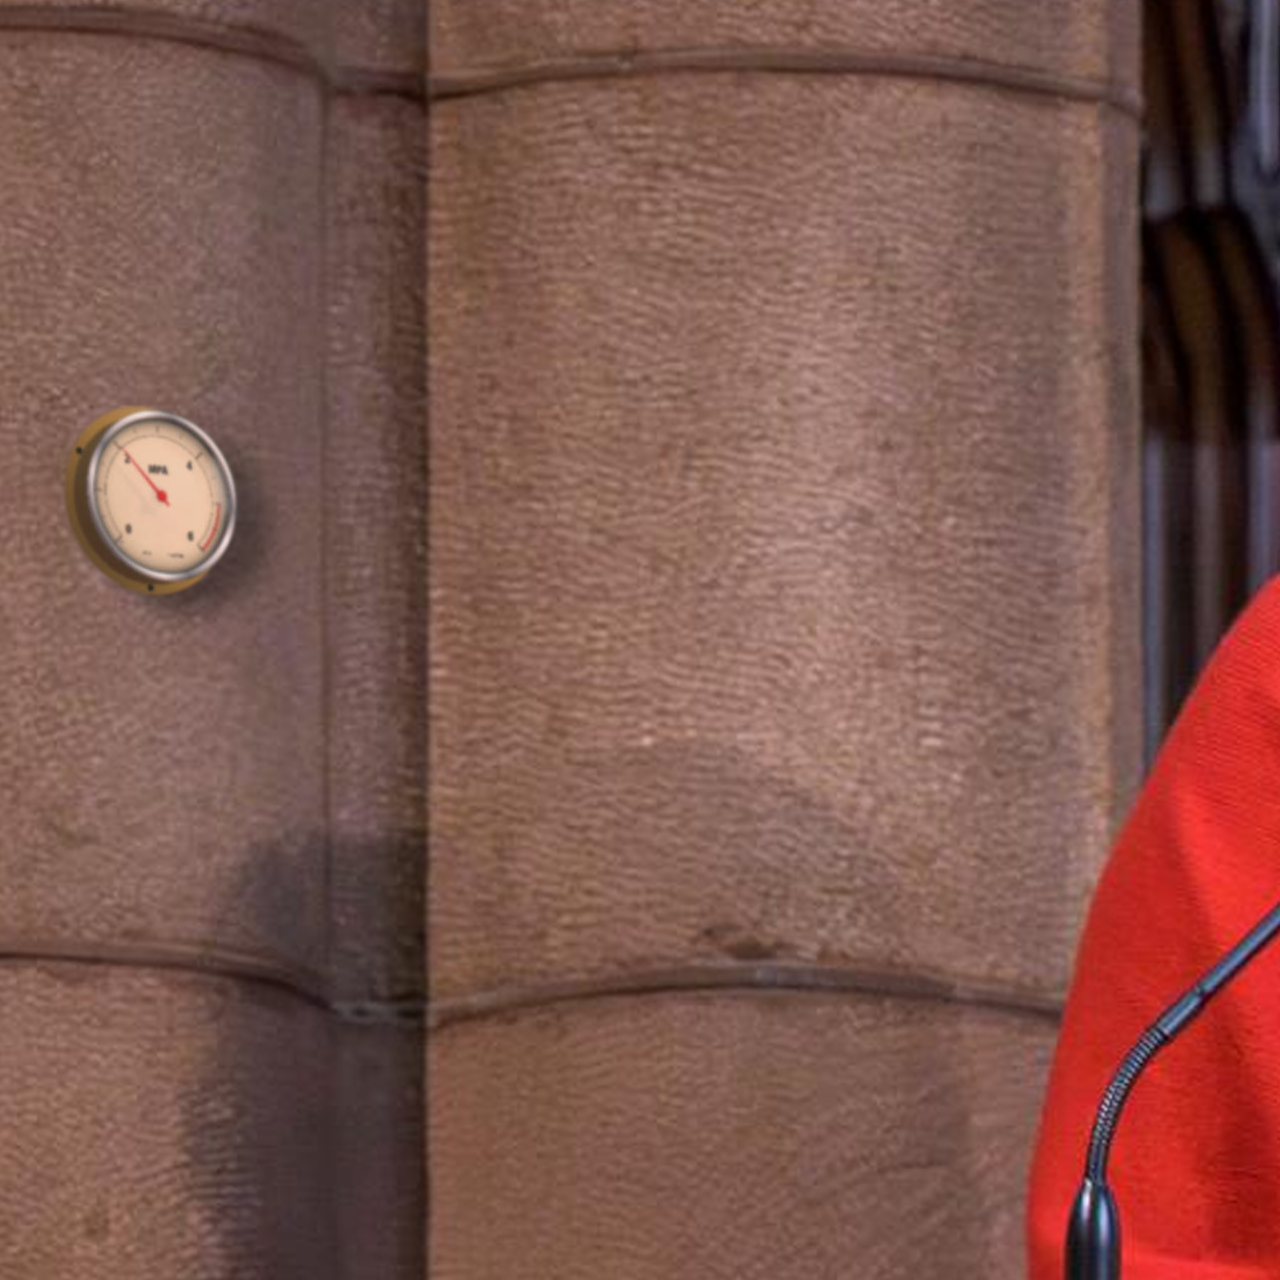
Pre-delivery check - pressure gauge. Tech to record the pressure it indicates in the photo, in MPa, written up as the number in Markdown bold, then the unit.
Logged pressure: **2** MPa
